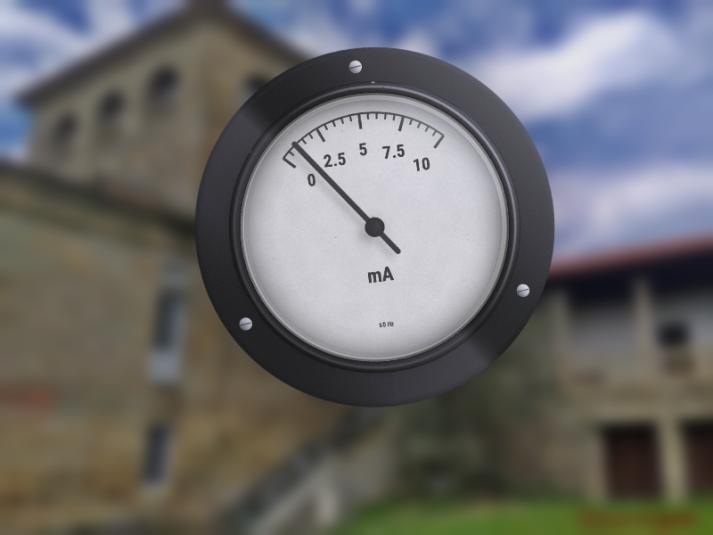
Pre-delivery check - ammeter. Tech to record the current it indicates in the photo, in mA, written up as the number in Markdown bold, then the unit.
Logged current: **1** mA
